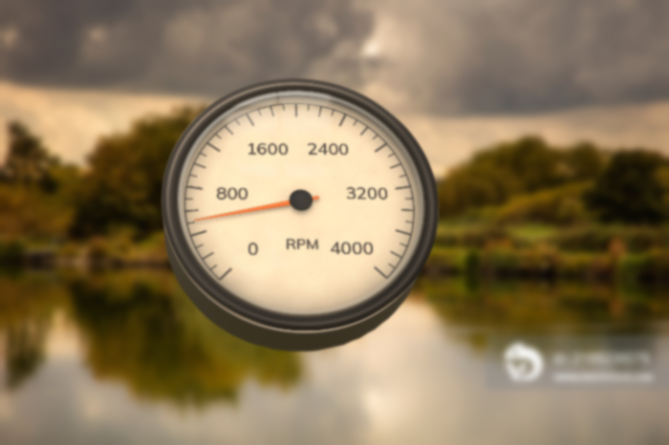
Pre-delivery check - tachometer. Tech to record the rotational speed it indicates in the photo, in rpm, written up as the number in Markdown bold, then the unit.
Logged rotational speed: **500** rpm
